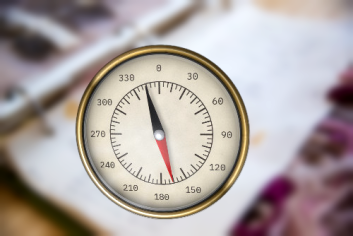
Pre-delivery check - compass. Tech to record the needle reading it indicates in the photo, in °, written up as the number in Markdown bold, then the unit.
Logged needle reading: **165** °
